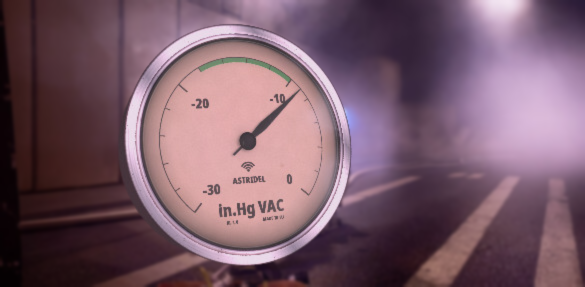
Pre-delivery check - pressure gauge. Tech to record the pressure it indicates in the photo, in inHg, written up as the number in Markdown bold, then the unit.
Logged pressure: **-9** inHg
